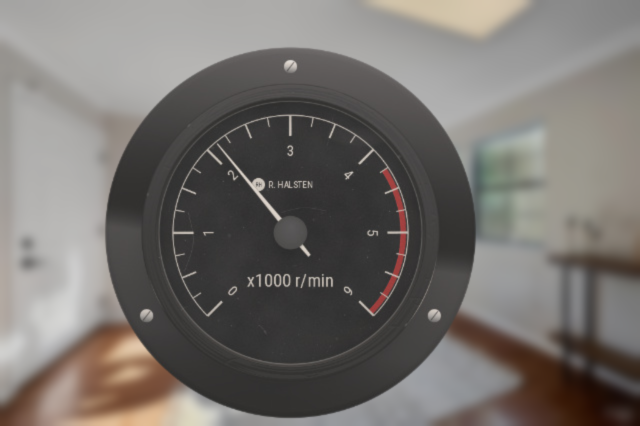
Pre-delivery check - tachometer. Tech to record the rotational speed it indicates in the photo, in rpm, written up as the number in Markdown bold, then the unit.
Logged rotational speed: **2125** rpm
